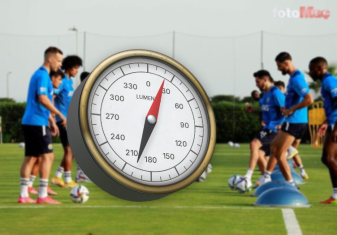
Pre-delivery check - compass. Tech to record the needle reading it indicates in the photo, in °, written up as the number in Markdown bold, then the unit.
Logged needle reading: **20** °
